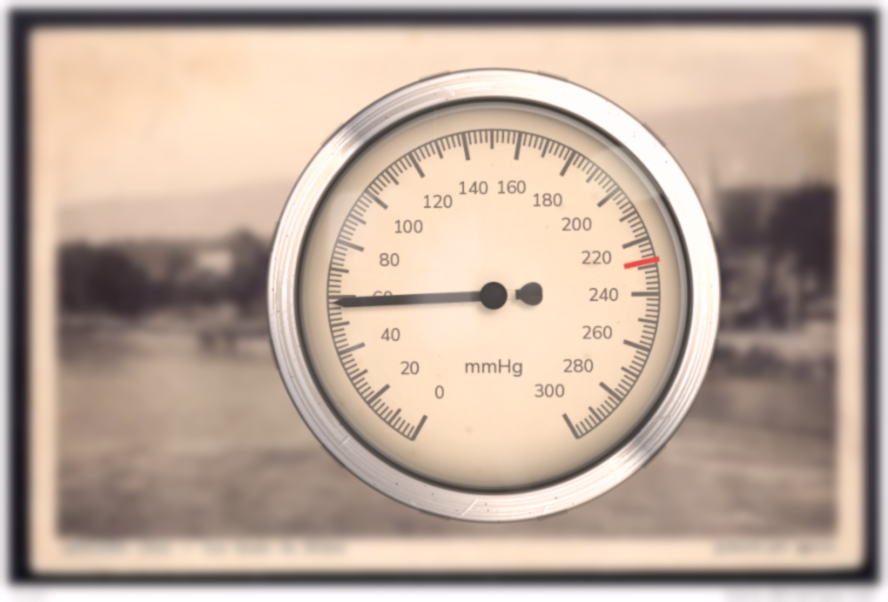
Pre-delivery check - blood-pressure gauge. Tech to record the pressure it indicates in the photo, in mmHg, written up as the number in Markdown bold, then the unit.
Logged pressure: **58** mmHg
